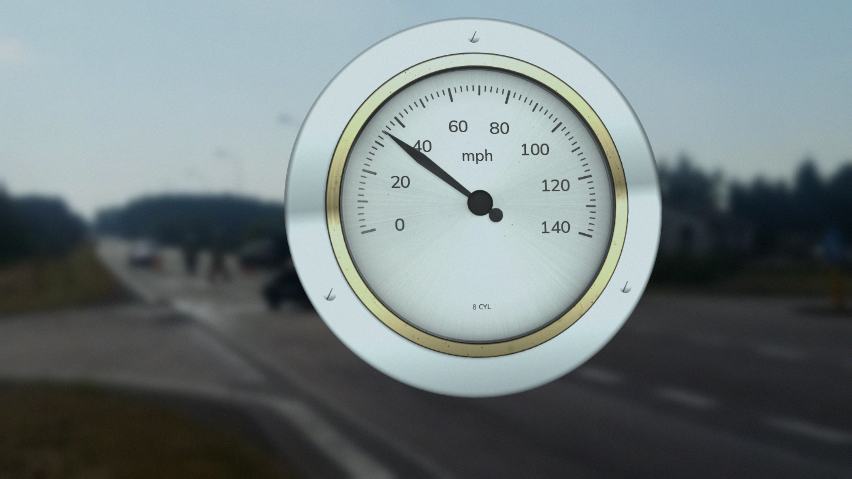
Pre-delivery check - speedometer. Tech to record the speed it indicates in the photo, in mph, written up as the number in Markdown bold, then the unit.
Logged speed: **34** mph
